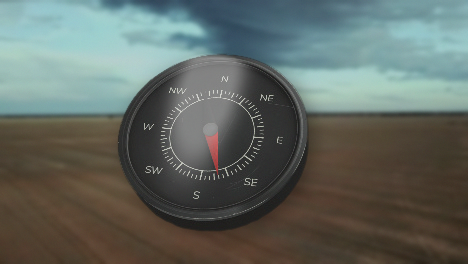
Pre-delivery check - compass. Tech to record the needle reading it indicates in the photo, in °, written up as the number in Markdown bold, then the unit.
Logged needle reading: **160** °
